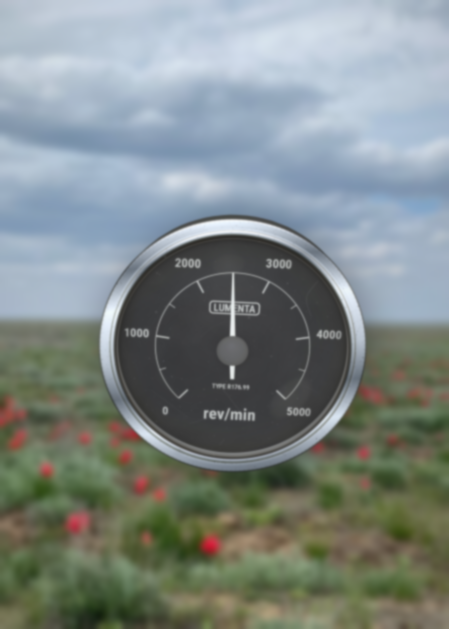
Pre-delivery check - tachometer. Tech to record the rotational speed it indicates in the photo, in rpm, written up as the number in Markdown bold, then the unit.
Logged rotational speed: **2500** rpm
